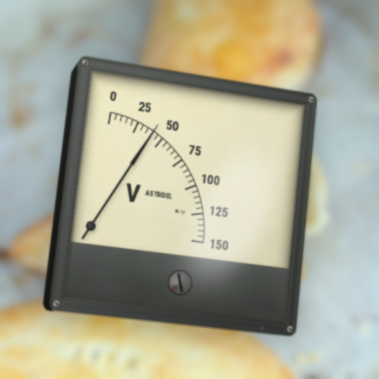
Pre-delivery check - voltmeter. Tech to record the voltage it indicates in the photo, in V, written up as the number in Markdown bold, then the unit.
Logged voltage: **40** V
